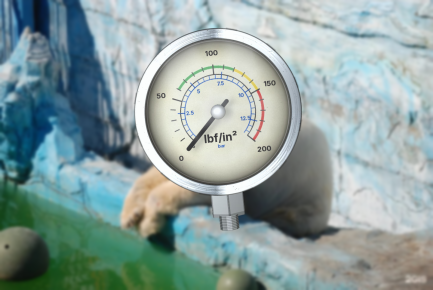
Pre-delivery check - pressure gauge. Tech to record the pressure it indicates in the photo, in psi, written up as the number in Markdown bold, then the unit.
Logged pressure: **0** psi
